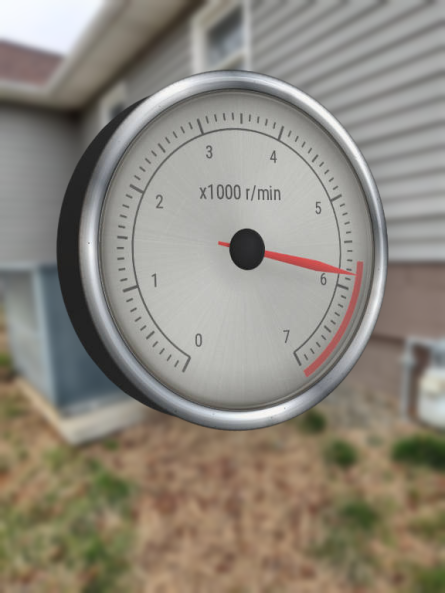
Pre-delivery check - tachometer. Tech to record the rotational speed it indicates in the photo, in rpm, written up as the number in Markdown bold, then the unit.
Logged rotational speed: **5850** rpm
